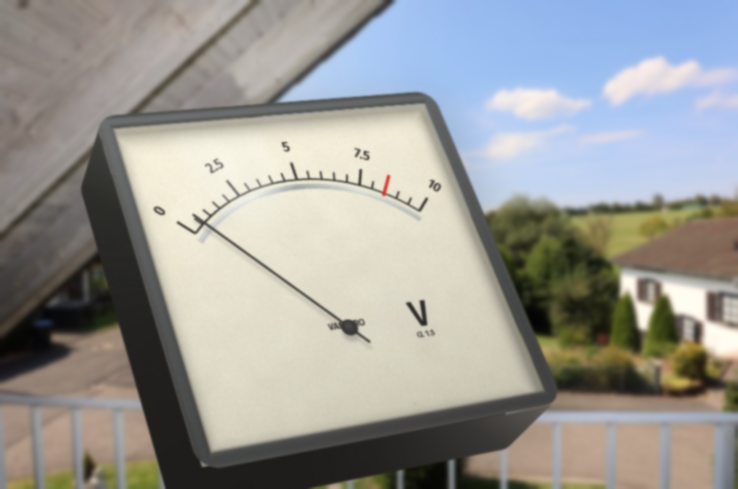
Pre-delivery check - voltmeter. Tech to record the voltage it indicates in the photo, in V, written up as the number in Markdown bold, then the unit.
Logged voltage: **0.5** V
